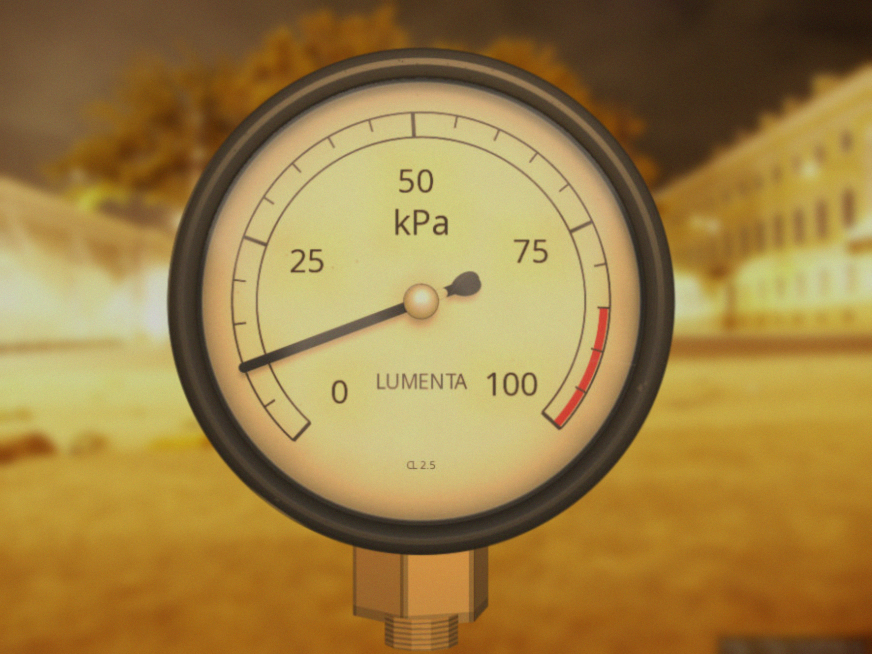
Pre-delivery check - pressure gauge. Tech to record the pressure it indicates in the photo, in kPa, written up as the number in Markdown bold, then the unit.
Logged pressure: **10** kPa
